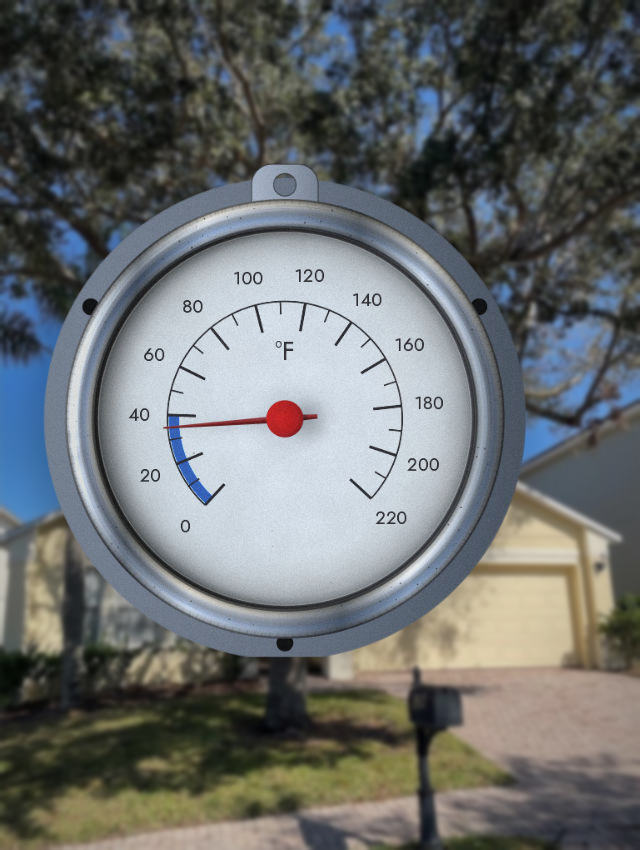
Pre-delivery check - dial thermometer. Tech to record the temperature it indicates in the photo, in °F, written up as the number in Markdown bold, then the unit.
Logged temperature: **35** °F
